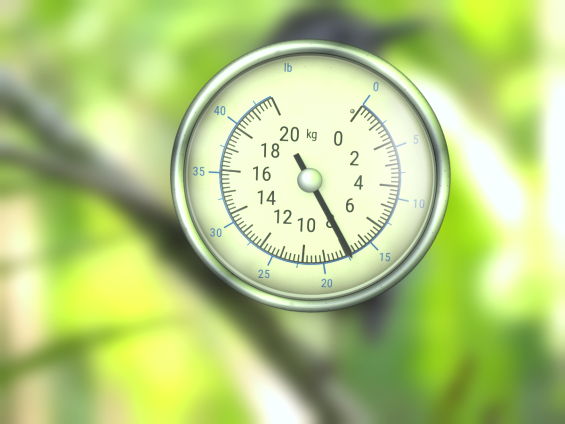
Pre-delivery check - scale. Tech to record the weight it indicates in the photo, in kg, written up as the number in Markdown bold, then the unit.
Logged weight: **7.8** kg
